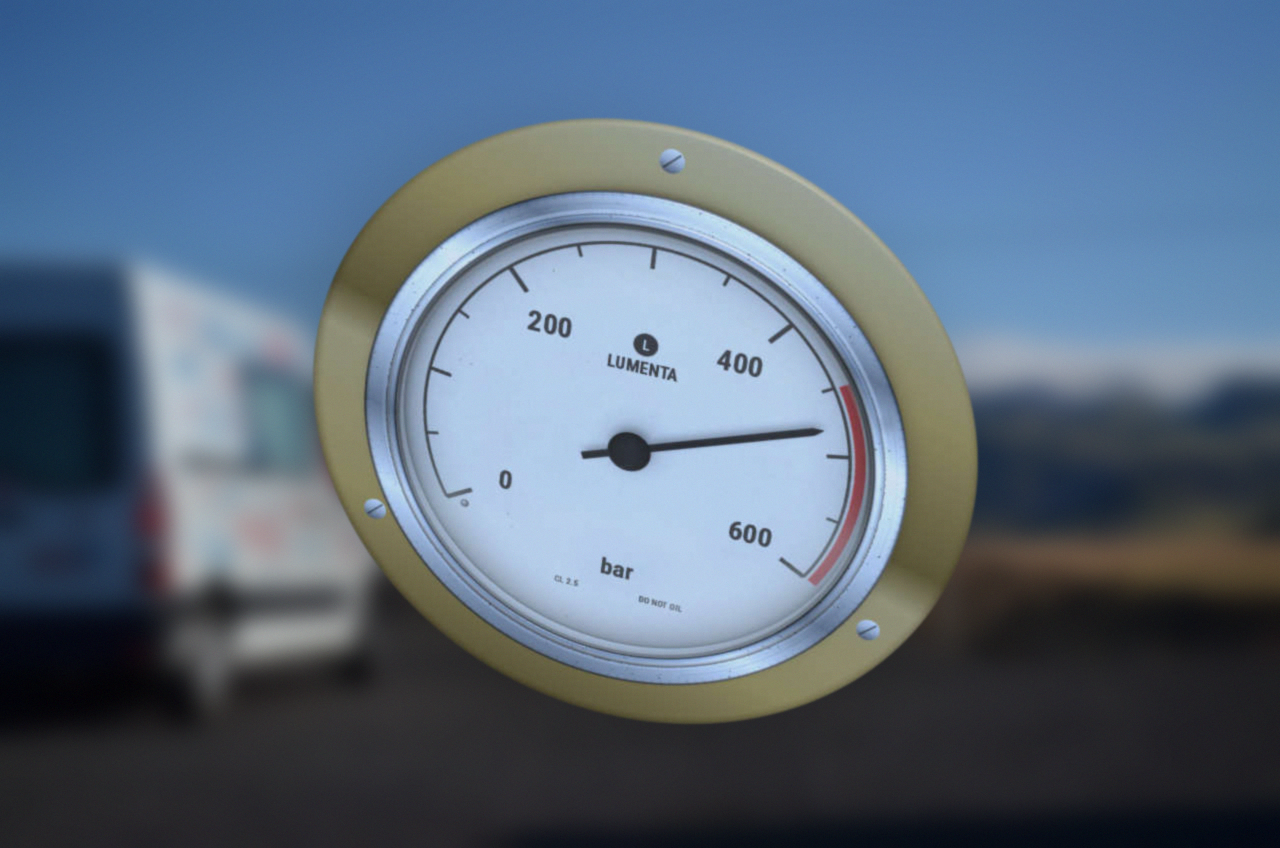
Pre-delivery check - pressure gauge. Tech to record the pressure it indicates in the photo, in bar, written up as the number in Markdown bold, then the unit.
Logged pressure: **475** bar
